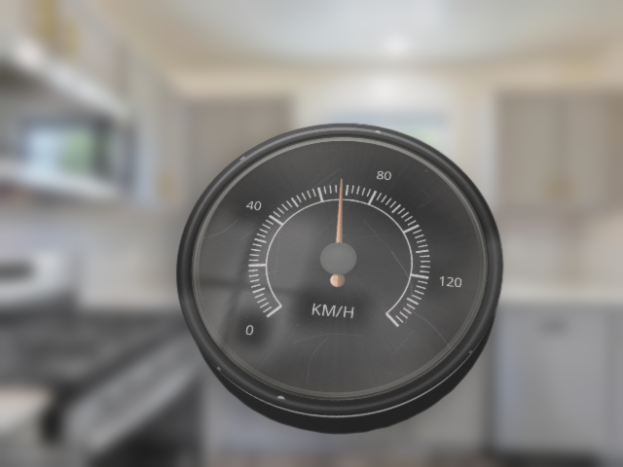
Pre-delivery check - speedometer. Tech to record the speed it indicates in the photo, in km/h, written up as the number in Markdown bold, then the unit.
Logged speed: **68** km/h
